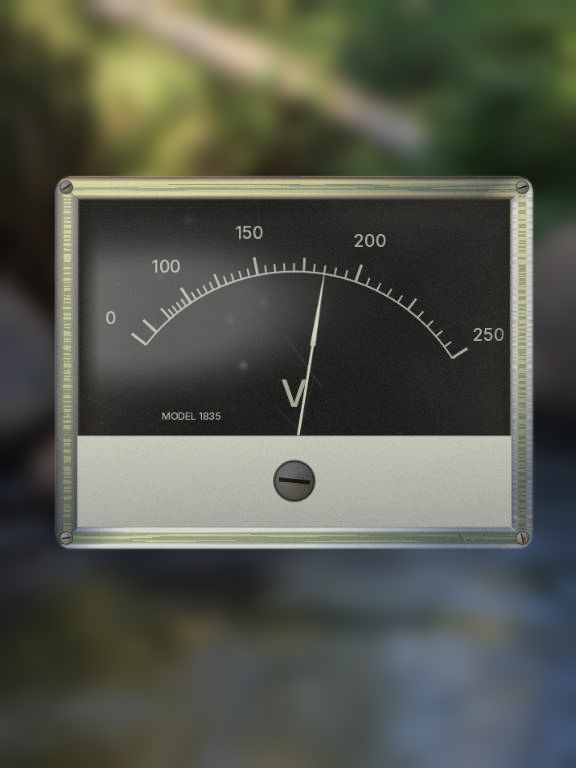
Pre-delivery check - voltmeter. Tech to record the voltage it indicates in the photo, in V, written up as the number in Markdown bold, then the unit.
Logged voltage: **185** V
